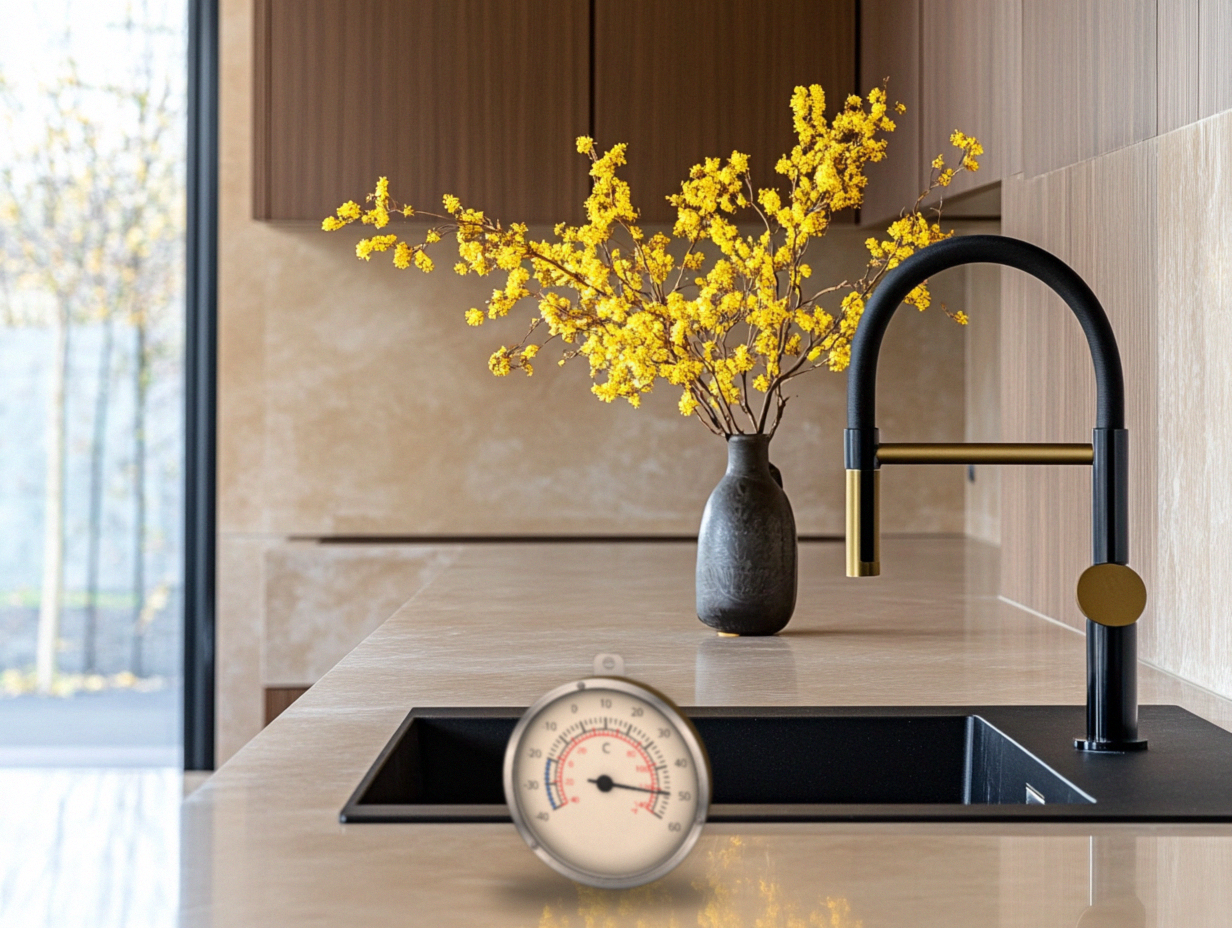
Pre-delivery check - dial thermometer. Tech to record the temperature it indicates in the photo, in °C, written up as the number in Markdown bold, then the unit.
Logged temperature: **50** °C
